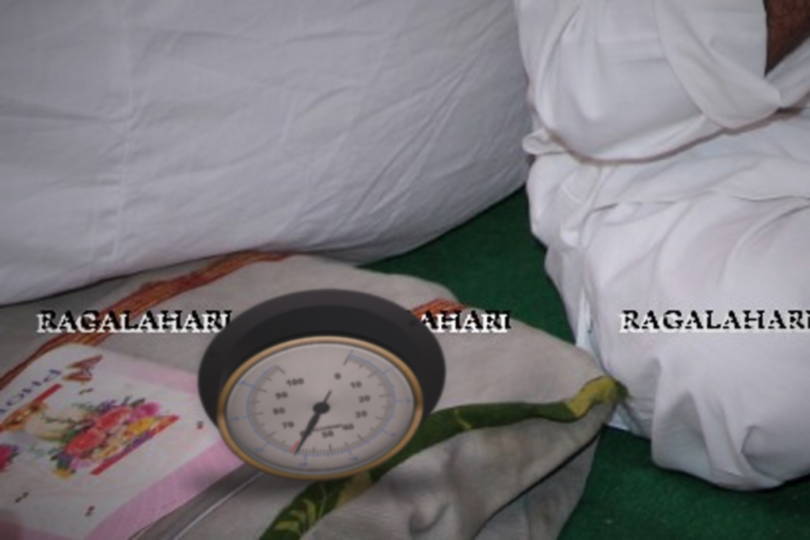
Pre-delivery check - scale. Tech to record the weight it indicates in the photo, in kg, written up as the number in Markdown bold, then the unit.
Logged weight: **60** kg
